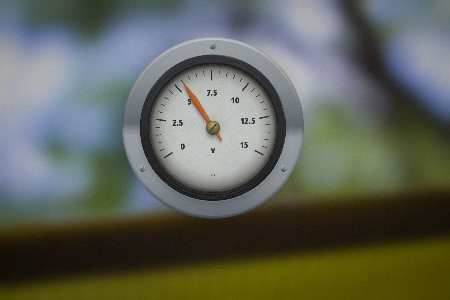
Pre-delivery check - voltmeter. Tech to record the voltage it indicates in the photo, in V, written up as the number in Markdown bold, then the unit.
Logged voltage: **5.5** V
